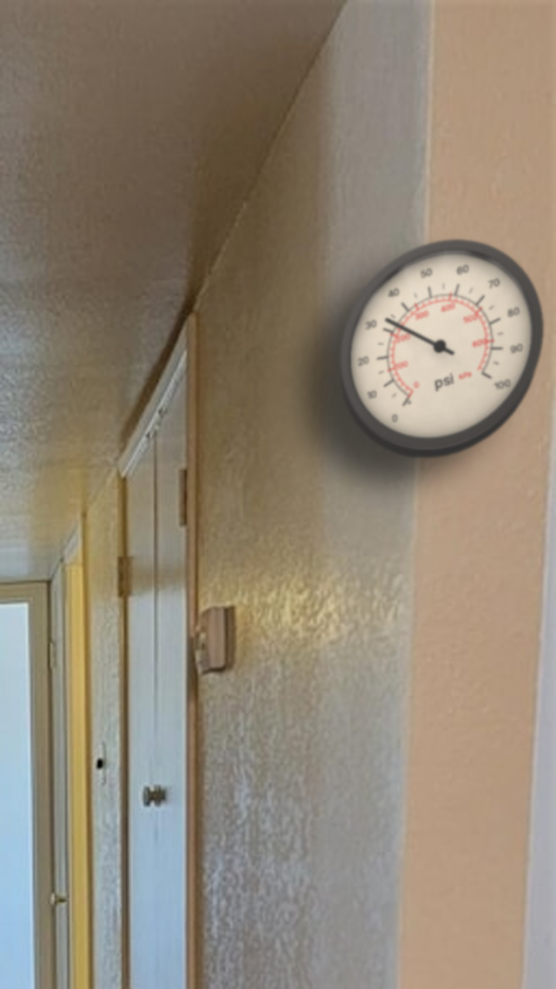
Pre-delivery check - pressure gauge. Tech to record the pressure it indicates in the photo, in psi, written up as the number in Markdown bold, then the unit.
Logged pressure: **32.5** psi
